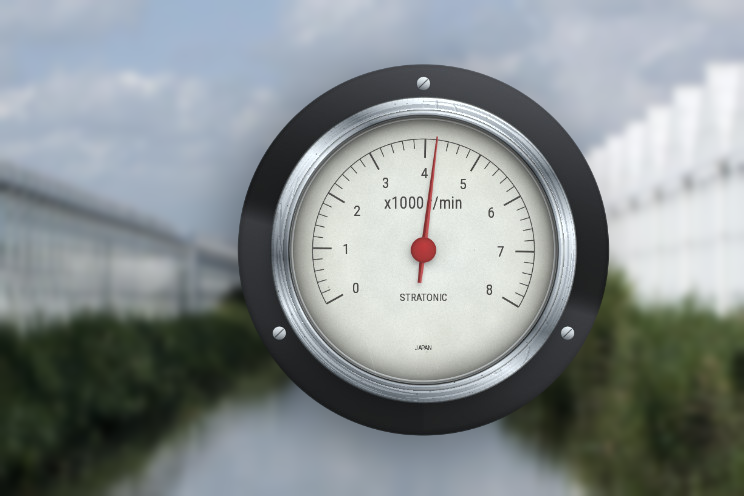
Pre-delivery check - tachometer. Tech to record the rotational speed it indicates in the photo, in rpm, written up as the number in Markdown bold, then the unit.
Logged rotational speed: **4200** rpm
